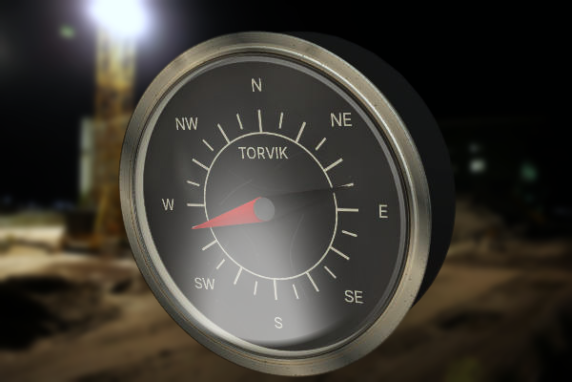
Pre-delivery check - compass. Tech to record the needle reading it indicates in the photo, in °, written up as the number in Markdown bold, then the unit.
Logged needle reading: **255** °
